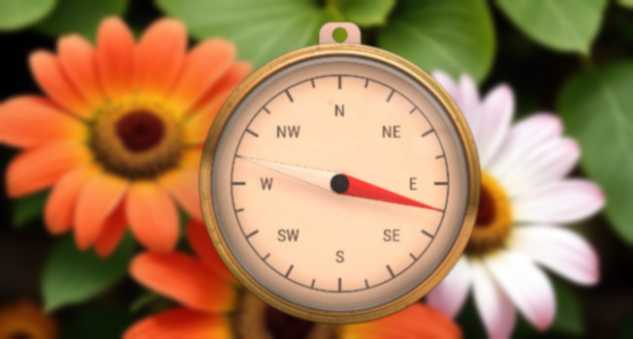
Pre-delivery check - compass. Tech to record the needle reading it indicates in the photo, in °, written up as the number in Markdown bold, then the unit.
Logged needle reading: **105** °
